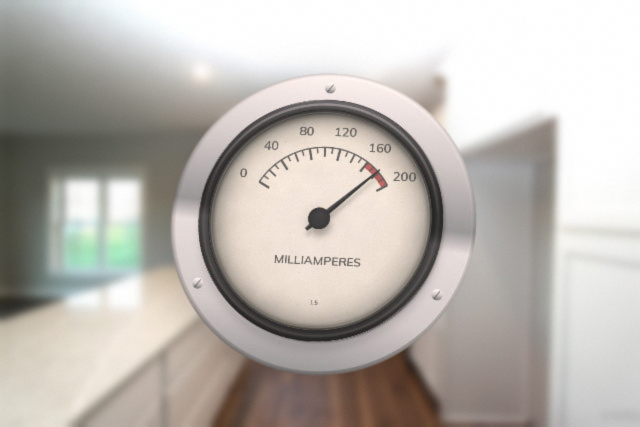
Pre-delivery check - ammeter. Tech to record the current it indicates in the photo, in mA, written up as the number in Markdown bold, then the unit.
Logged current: **180** mA
